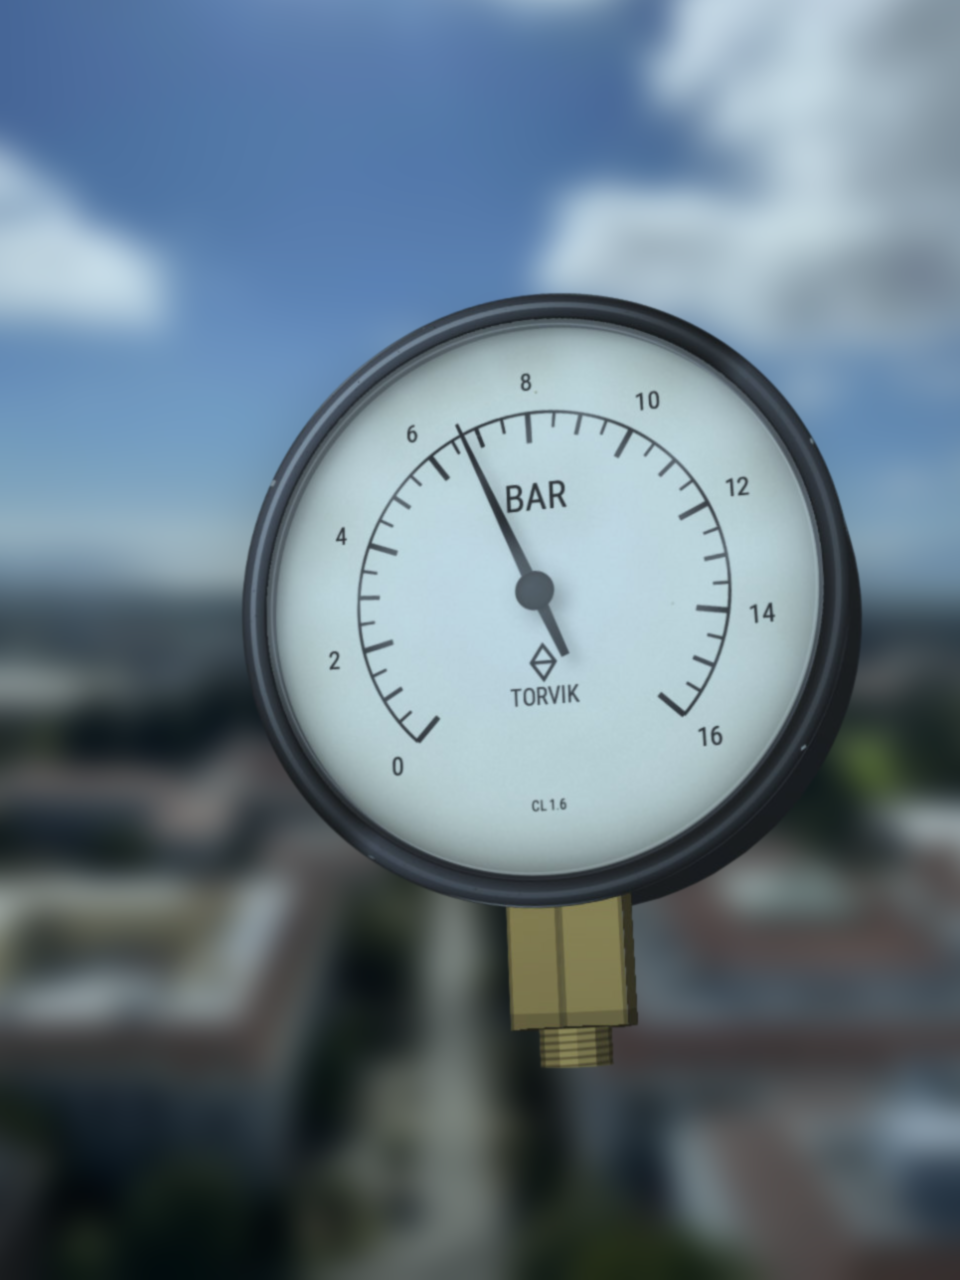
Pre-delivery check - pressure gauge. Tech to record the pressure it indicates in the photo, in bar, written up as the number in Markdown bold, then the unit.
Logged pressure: **6.75** bar
